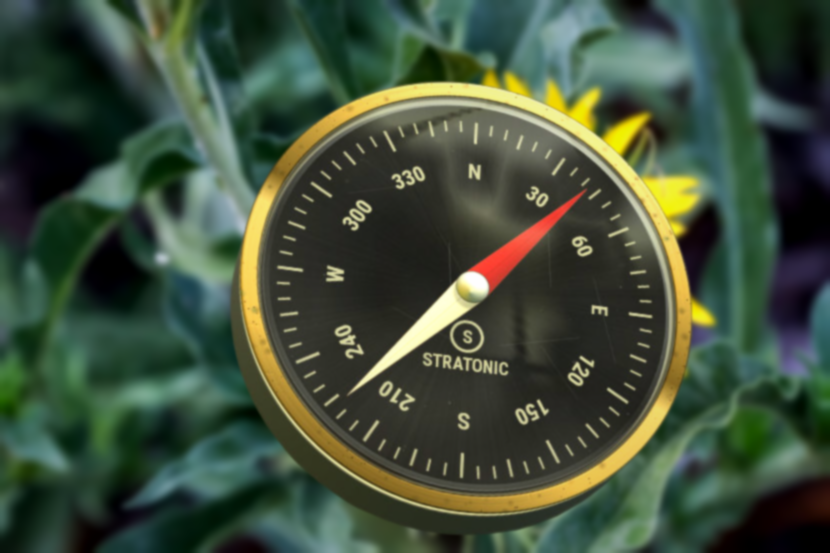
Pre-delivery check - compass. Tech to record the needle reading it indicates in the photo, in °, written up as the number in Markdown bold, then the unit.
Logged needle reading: **42.5** °
